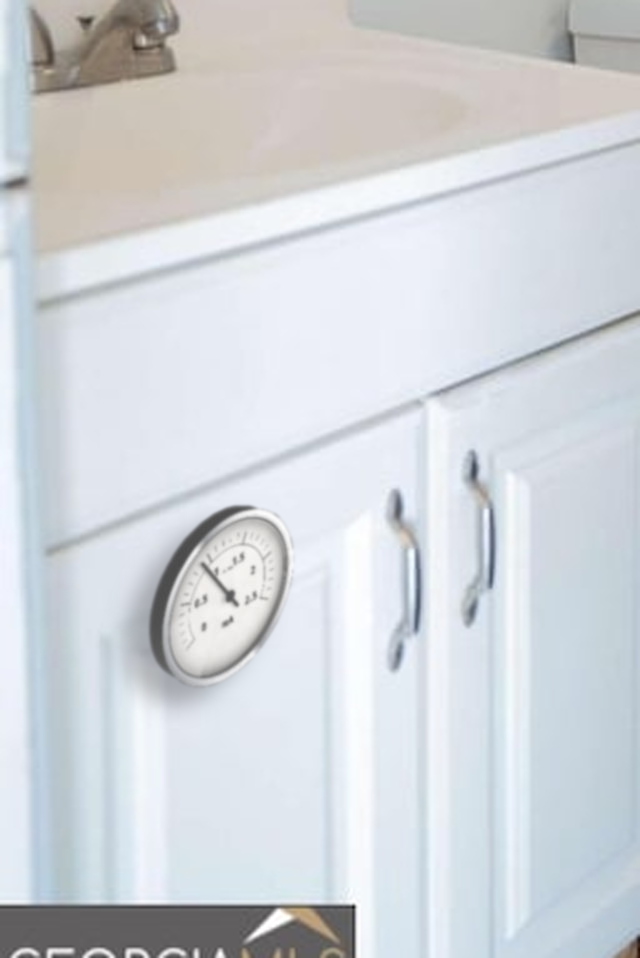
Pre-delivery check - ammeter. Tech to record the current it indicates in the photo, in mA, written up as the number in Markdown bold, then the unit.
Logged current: **0.9** mA
